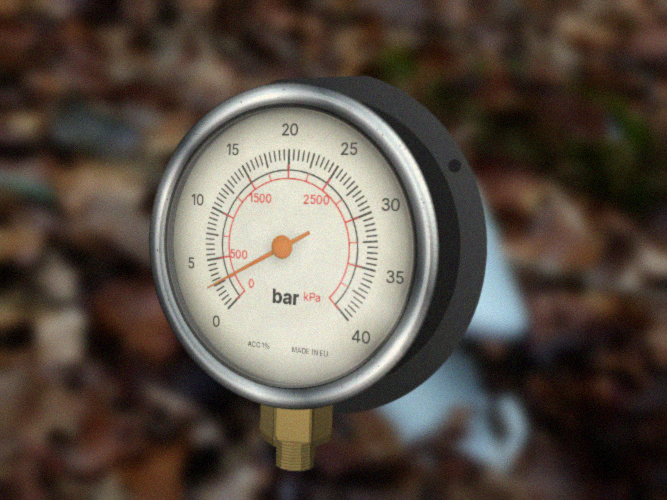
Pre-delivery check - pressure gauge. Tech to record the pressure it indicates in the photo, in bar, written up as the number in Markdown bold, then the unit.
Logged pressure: **2.5** bar
